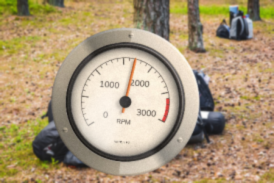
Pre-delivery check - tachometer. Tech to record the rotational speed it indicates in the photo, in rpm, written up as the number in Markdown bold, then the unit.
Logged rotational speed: **1700** rpm
